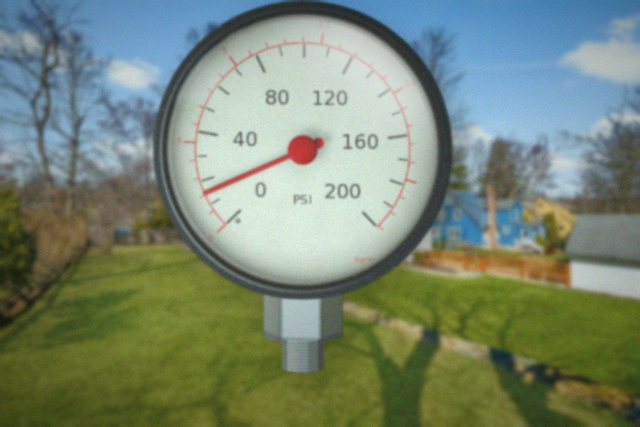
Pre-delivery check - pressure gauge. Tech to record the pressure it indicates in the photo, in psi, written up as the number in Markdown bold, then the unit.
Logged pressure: **15** psi
